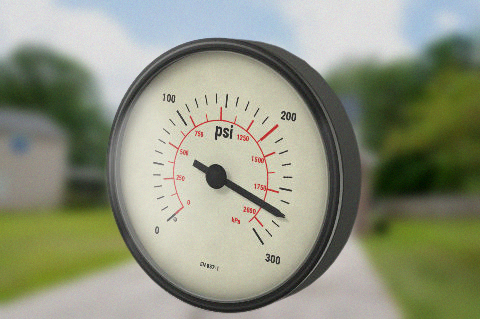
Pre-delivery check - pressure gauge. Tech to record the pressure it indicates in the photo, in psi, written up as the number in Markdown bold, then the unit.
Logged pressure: **270** psi
